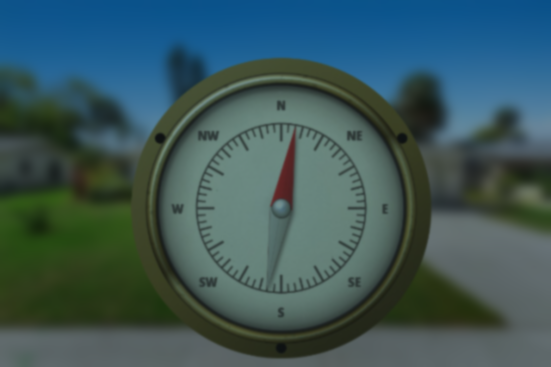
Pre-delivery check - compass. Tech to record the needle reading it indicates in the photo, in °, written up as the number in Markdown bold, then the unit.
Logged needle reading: **10** °
